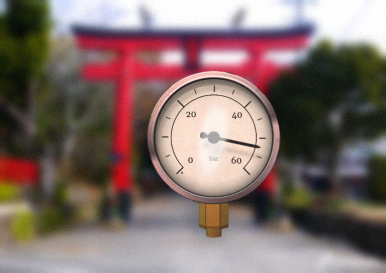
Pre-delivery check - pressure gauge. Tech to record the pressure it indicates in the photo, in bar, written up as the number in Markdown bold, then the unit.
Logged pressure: **52.5** bar
